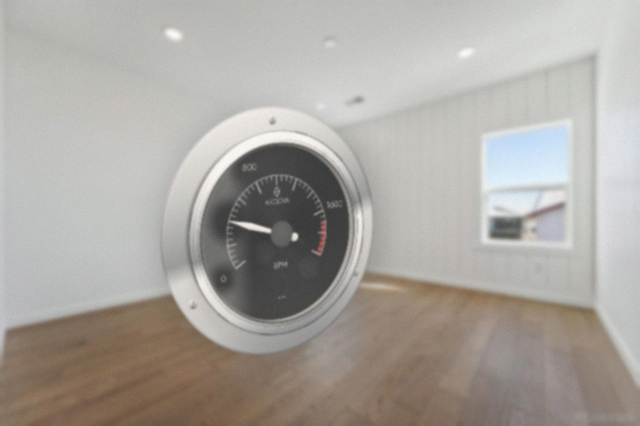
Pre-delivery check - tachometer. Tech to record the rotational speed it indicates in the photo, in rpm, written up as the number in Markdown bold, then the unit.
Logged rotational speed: **400** rpm
